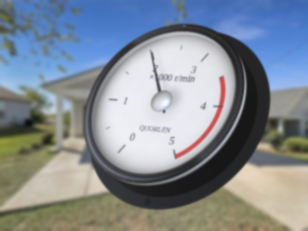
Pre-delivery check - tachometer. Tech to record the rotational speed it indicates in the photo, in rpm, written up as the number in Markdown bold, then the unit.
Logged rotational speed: **2000** rpm
